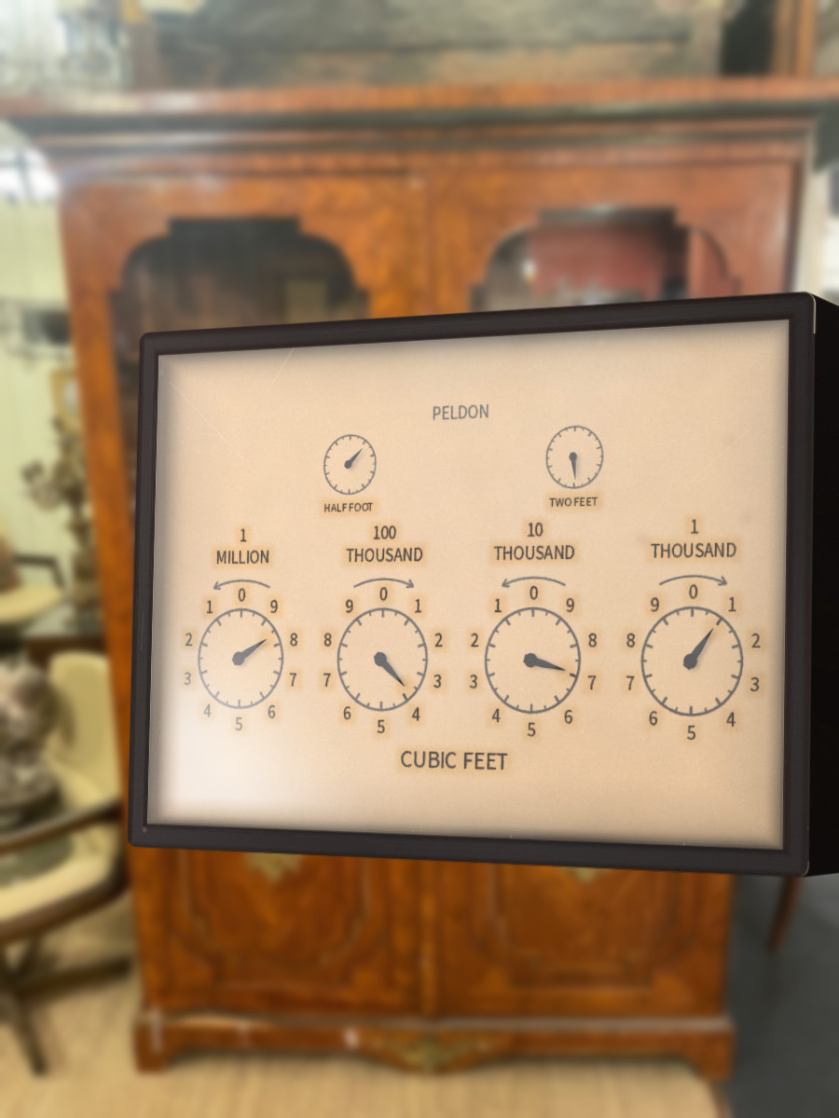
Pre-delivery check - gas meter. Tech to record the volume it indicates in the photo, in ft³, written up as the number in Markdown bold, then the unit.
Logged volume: **837100** ft³
